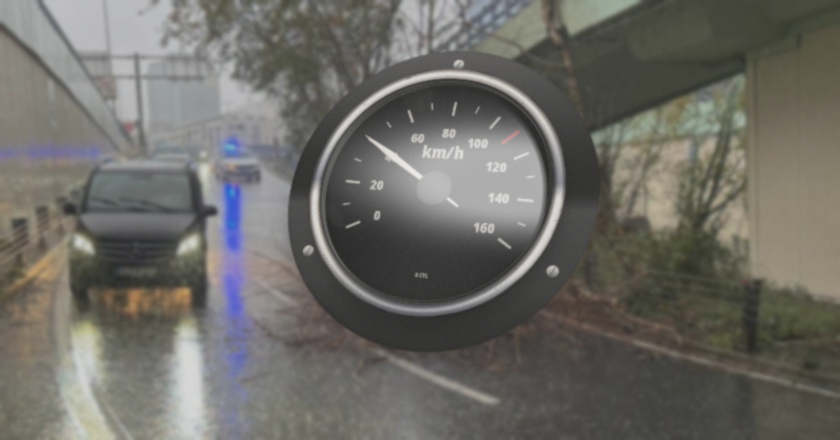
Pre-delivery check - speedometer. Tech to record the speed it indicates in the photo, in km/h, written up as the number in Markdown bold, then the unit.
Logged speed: **40** km/h
